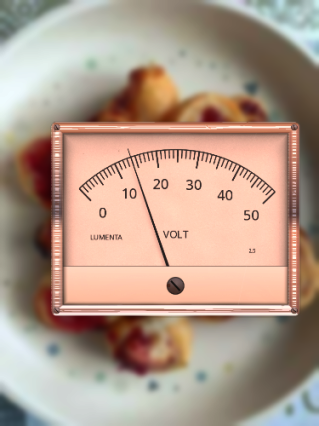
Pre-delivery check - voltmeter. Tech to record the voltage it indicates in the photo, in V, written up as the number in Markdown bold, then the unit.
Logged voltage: **14** V
